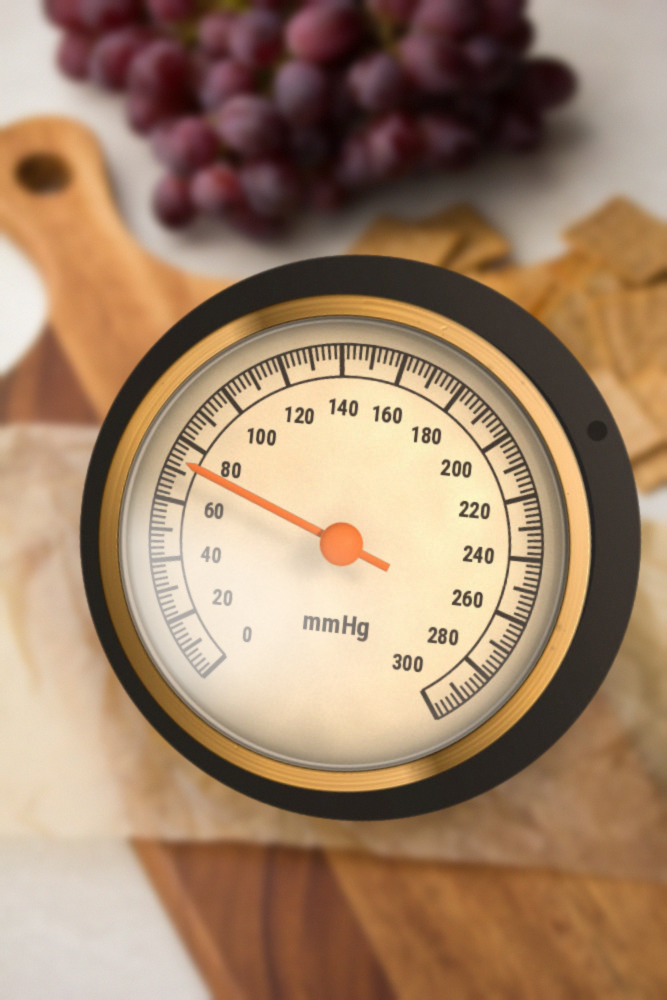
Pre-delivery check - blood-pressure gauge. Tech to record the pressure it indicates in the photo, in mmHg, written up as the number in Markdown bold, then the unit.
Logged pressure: **74** mmHg
